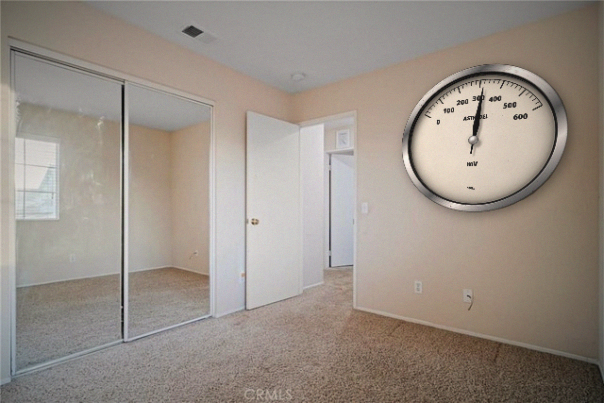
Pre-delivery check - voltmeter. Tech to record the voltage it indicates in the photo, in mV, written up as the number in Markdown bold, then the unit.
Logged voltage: **320** mV
